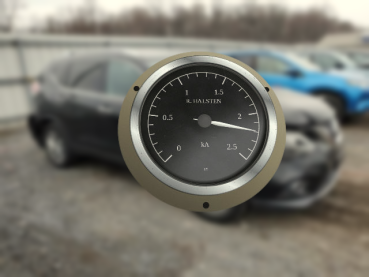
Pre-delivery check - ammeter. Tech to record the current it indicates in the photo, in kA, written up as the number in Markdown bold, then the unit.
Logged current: **2.2** kA
